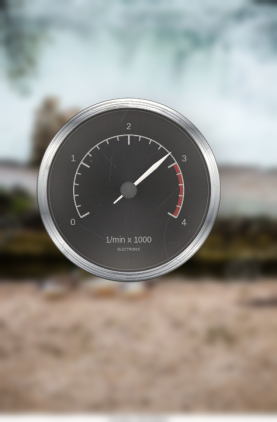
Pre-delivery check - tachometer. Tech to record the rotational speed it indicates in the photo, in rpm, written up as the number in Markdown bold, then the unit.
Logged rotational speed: **2800** rpm
